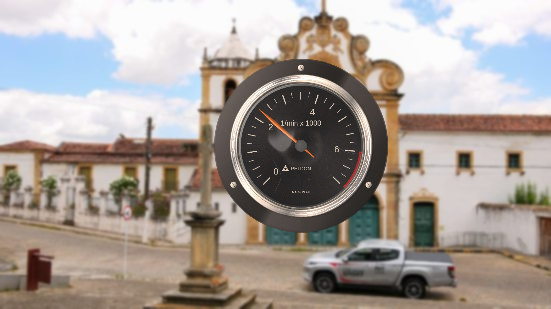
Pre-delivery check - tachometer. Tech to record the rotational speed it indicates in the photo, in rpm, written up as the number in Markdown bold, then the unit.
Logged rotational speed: **2250** rpm
